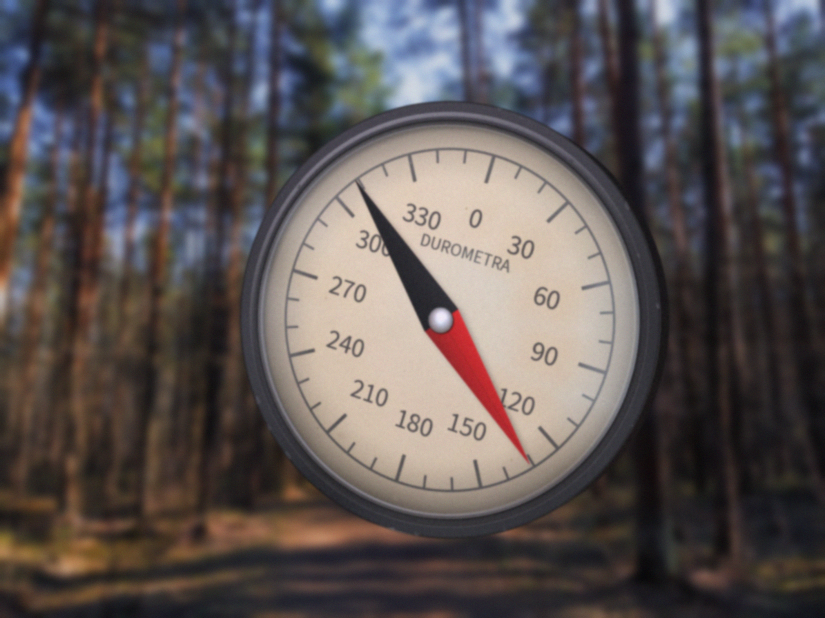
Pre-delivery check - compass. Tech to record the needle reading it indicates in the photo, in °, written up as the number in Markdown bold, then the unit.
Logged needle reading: **130** °
